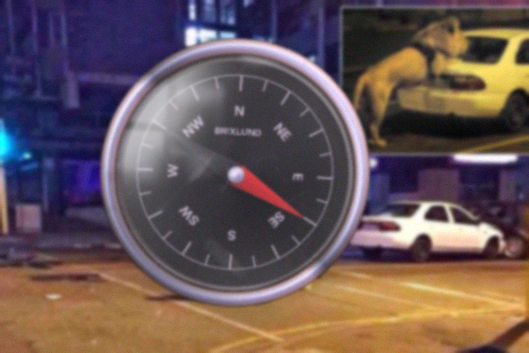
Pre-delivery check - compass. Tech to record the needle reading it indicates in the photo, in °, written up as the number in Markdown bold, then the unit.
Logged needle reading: **120** °
